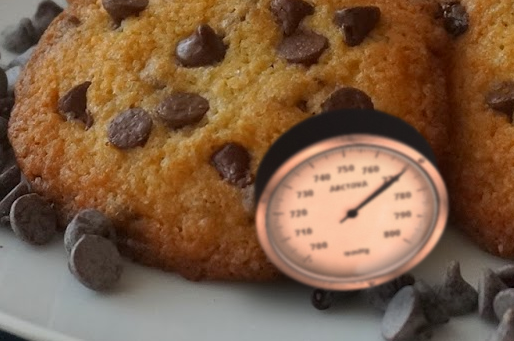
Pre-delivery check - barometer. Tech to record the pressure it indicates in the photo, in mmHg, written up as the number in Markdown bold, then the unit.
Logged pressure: **770** mmHg
